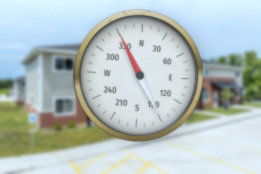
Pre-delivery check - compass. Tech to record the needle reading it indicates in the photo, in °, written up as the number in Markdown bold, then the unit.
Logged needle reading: **330** °
